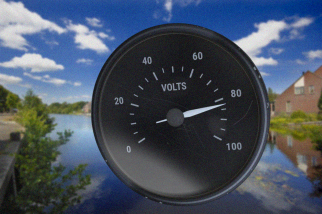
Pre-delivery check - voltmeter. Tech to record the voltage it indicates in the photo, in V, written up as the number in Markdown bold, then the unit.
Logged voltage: **82.5** V
